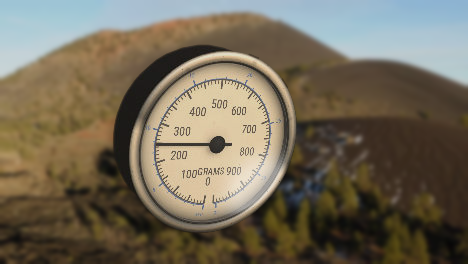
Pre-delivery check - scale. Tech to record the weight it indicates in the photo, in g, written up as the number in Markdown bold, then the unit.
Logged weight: **250** g
